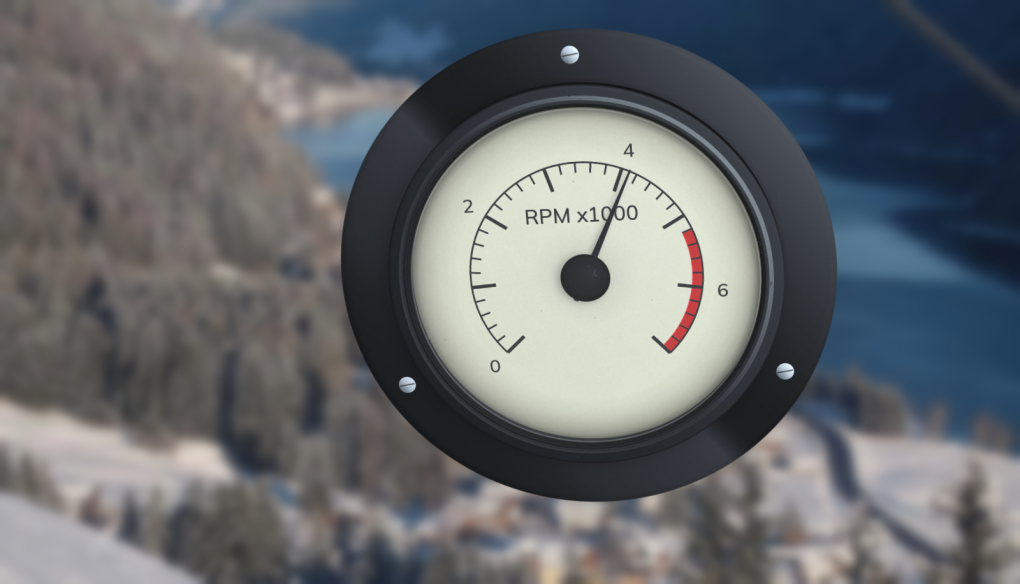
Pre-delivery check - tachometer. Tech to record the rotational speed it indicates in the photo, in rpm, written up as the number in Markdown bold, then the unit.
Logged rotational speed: **4100** rpm
